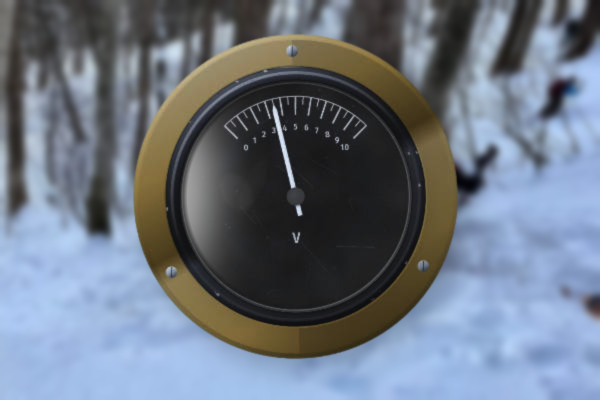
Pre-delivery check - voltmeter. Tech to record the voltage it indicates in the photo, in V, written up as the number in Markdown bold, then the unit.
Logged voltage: **3.5** V
